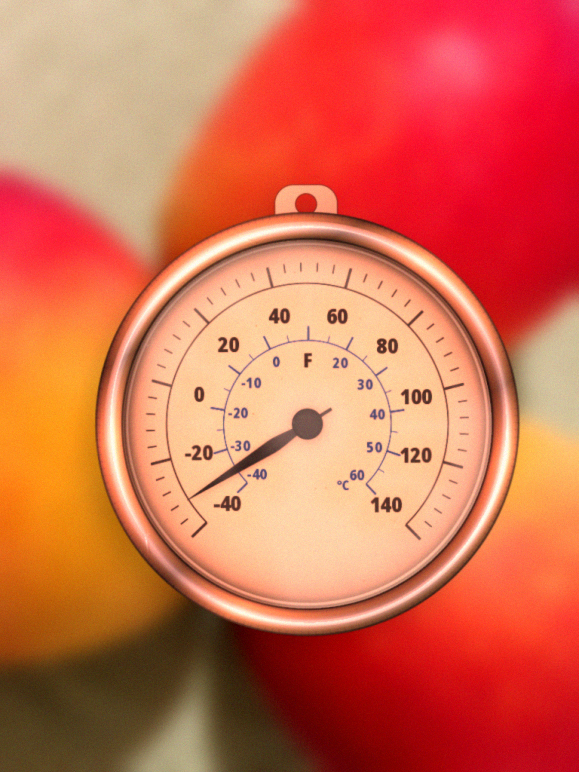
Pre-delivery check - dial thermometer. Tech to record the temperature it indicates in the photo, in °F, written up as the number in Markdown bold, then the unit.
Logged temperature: **-32** °F
